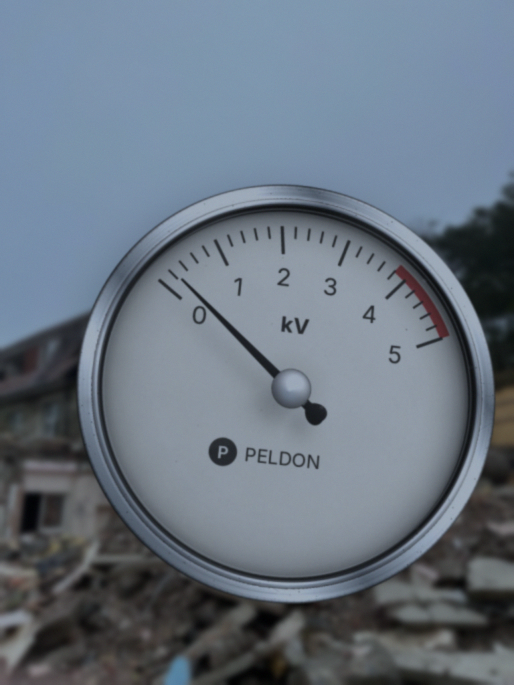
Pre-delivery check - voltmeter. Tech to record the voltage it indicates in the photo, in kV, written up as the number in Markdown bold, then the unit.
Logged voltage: **0.2** kV
